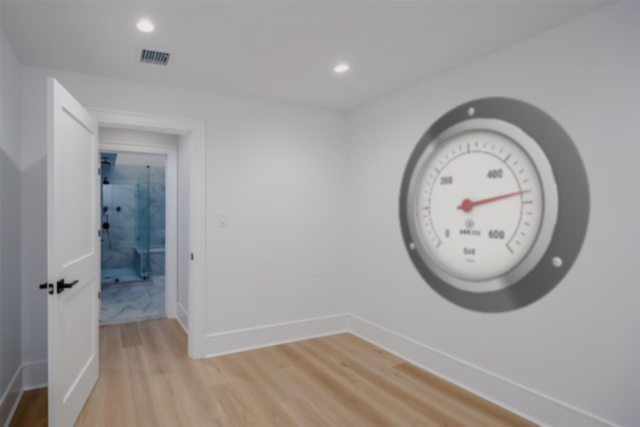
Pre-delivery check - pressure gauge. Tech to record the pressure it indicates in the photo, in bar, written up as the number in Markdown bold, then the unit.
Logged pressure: **480** bar
